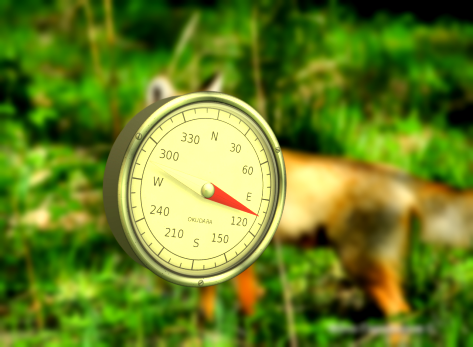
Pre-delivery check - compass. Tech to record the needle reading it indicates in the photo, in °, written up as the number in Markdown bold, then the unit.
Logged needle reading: **105** °
